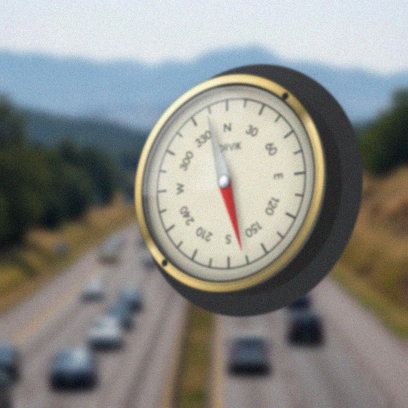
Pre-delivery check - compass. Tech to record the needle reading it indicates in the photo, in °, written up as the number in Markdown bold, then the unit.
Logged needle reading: **165** °
